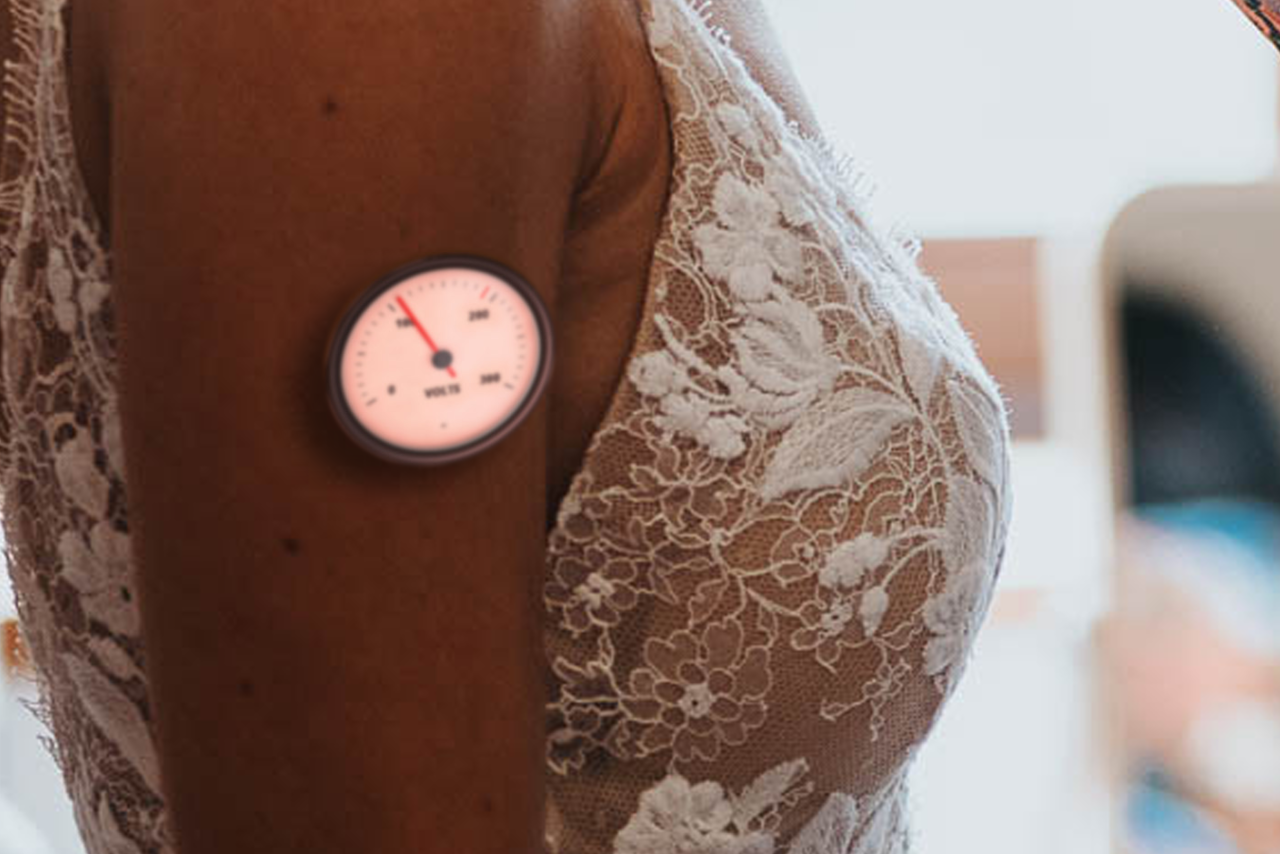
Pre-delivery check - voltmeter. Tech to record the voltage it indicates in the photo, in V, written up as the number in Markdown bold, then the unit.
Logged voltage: **110** V
